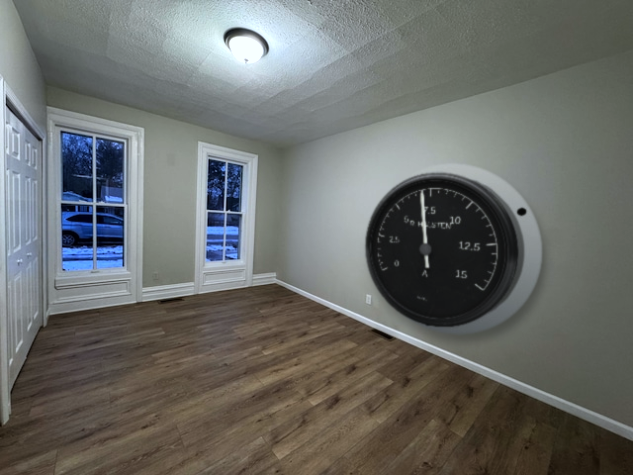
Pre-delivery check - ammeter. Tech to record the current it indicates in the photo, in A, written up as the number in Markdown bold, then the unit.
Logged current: **7** A
